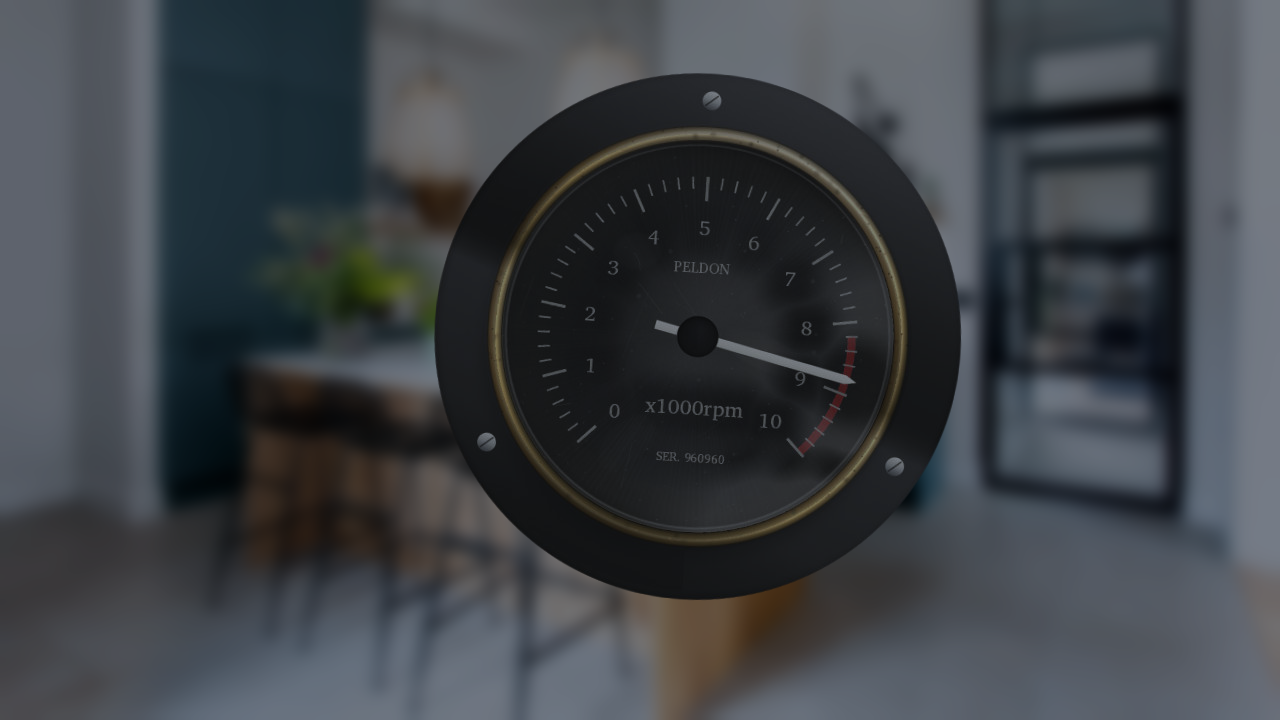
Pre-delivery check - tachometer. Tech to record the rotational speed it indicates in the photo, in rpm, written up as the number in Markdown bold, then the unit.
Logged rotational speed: **8800** rpm
